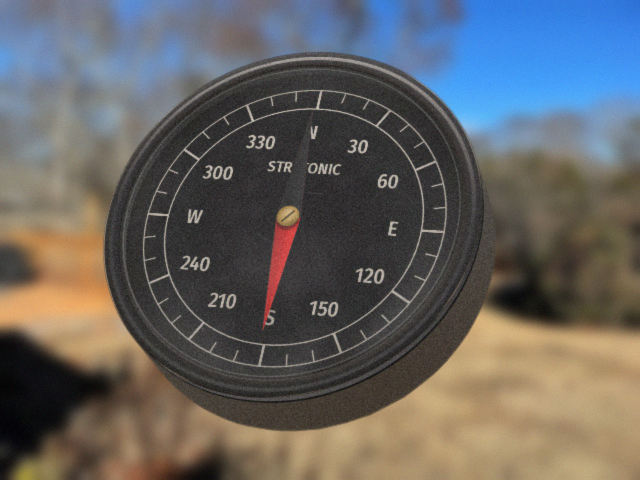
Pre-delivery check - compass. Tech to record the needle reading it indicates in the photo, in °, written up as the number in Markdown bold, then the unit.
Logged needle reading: **180** °
